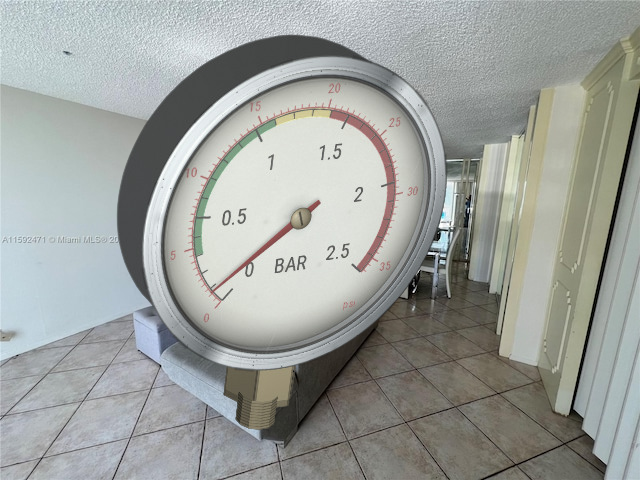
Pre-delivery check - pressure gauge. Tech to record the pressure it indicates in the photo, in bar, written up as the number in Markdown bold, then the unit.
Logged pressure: **0.1** bar
